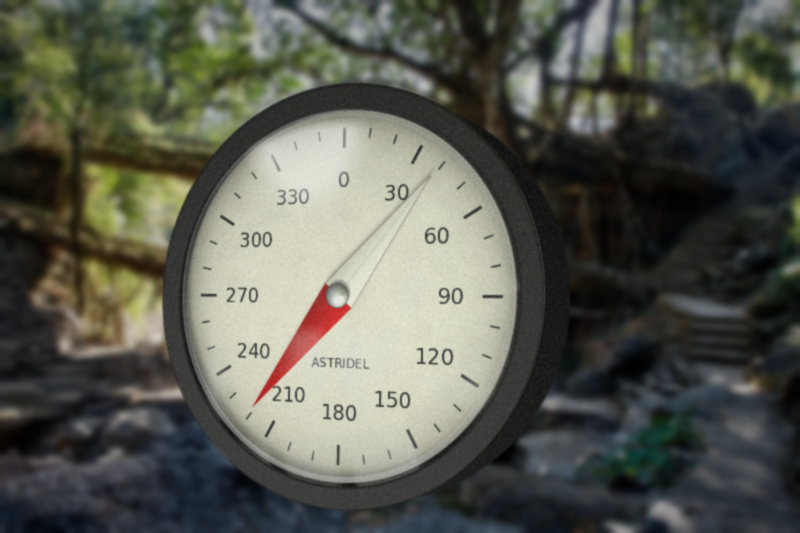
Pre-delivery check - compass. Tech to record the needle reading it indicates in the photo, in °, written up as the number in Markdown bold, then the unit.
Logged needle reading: **220** °
